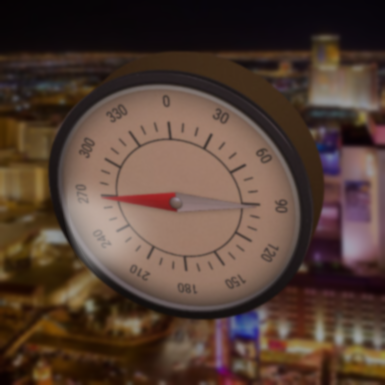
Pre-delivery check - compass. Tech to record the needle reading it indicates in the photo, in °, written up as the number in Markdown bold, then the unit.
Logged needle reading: **270** °
